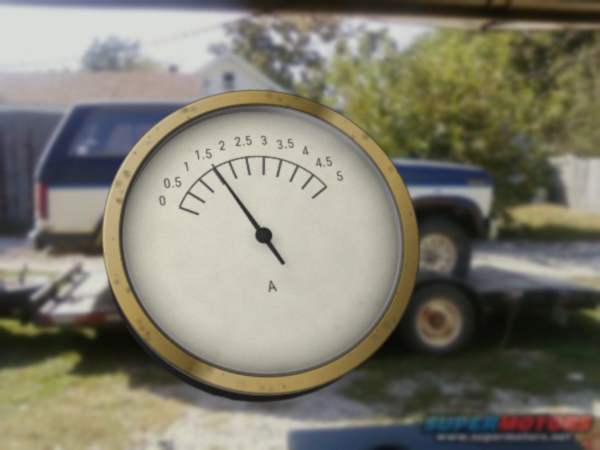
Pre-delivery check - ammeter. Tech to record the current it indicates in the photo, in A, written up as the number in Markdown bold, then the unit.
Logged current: **1.5** A
